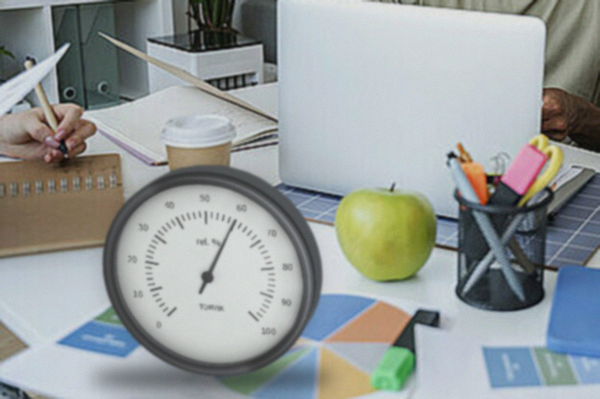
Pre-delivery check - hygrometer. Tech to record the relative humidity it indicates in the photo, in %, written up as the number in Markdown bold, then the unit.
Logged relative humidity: **60** %
